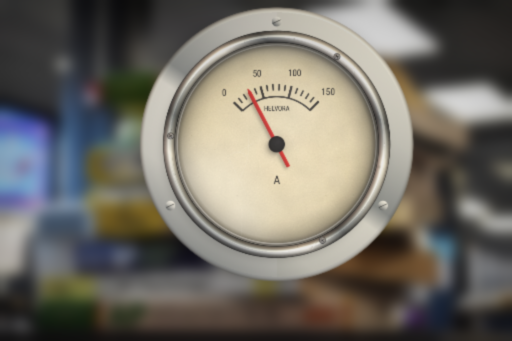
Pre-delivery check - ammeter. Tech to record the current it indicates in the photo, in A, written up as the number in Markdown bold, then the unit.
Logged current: **30** A
